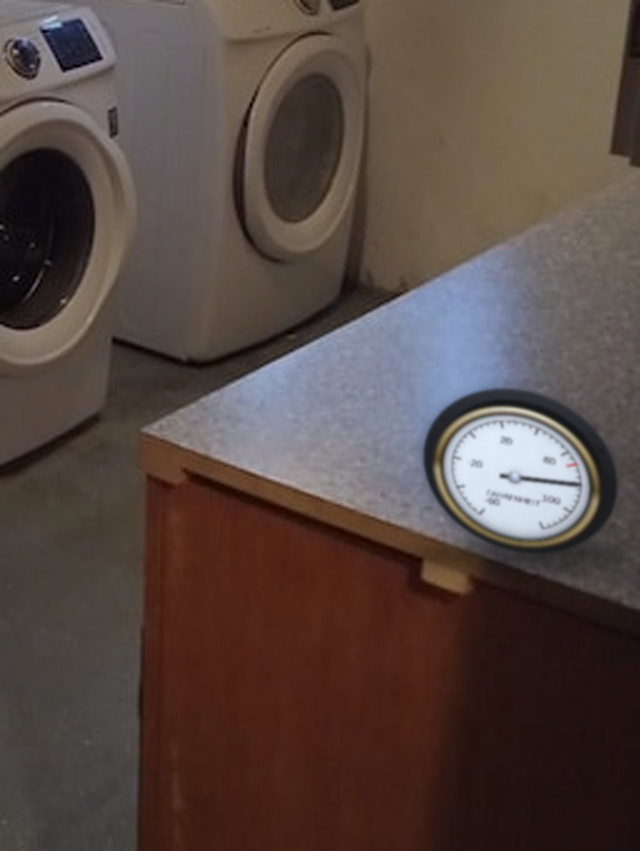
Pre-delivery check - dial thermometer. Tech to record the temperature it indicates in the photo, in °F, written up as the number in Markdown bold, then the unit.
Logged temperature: **80** °F
